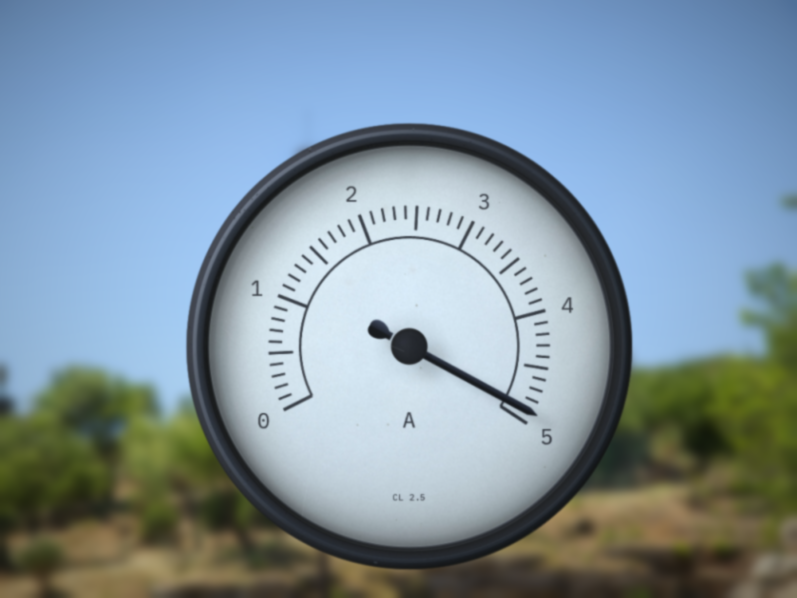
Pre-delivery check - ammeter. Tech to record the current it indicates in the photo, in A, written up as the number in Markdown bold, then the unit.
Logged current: **4.9** A
